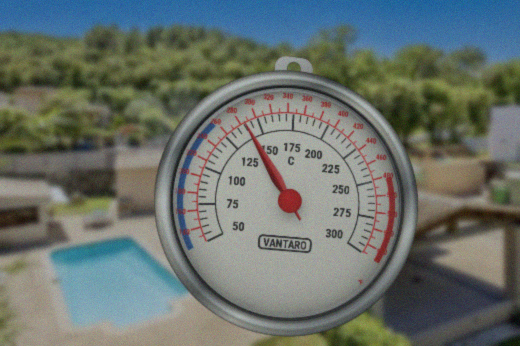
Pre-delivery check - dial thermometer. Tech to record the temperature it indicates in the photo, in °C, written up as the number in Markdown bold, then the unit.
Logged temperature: **140** °C
